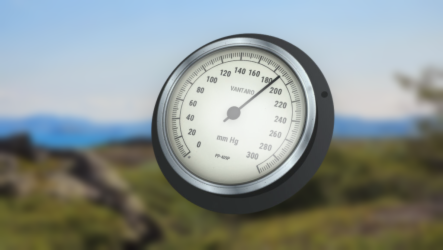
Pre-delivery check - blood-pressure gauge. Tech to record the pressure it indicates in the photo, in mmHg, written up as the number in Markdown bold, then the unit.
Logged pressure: **190** mmHg
